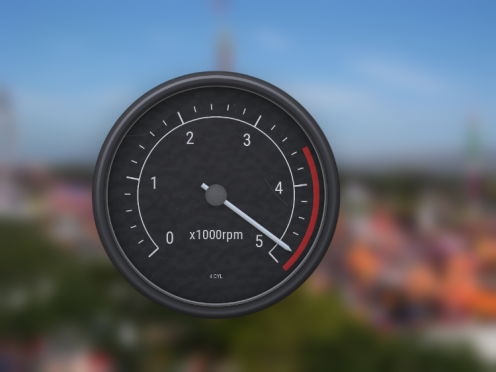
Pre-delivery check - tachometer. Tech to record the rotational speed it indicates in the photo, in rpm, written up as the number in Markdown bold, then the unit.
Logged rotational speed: **4800** rpm
